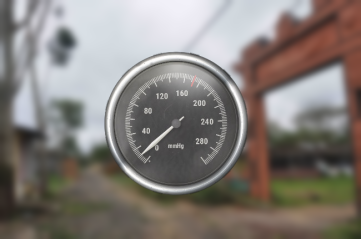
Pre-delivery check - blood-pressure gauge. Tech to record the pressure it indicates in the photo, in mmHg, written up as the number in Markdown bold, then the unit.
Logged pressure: **10** mmHg
